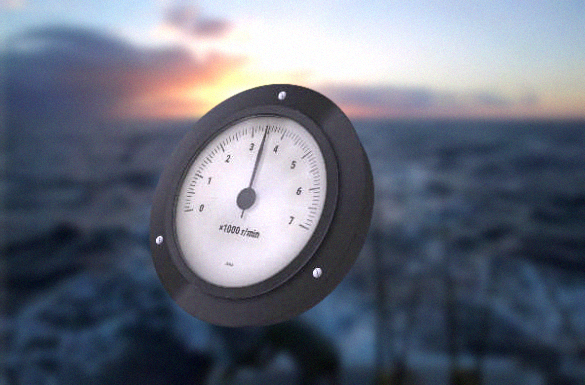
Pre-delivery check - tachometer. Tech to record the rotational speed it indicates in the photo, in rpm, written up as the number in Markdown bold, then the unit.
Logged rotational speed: **3500** rpm
